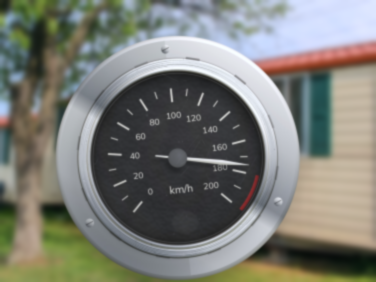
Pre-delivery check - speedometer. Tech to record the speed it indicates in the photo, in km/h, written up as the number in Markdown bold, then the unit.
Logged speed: **175** km/h
